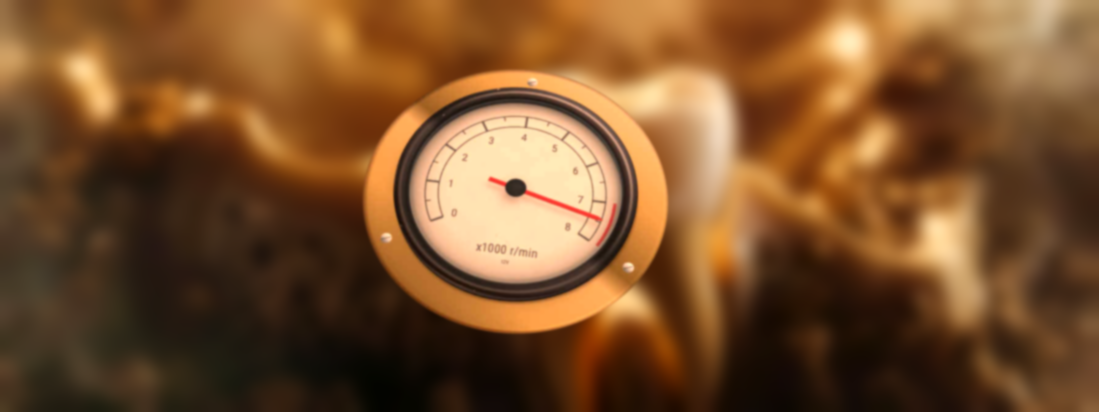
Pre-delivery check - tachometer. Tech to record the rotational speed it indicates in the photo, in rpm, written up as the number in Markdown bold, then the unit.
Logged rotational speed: **7500** rpm
